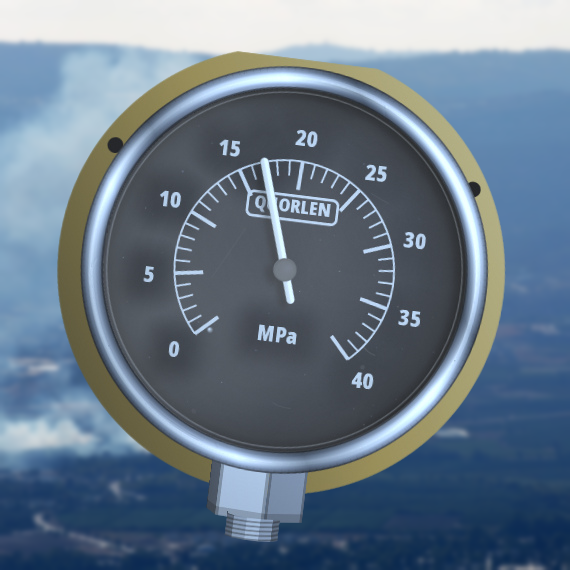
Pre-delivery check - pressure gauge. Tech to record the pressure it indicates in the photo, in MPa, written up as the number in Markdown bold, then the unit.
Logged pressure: **17** MPa
